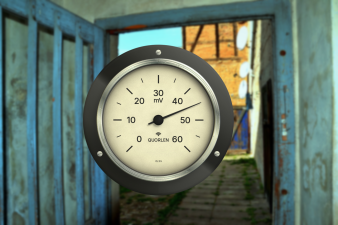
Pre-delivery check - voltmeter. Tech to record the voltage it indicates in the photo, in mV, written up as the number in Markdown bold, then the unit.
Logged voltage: **45** mV
